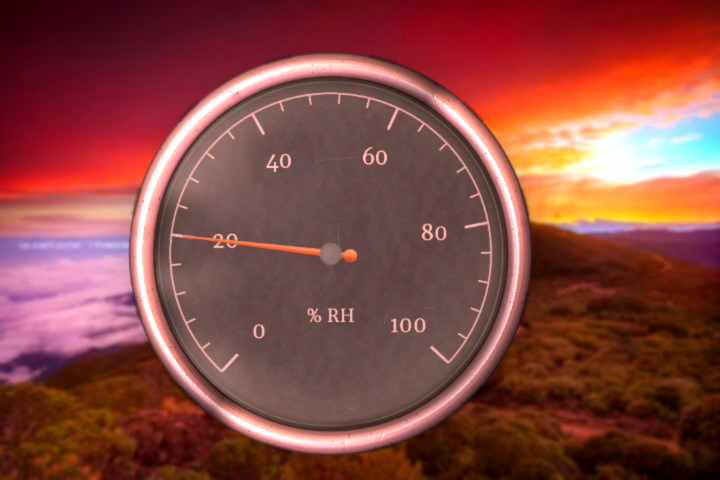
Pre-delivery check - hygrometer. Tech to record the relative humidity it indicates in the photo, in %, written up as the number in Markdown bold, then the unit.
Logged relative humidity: **20** %
